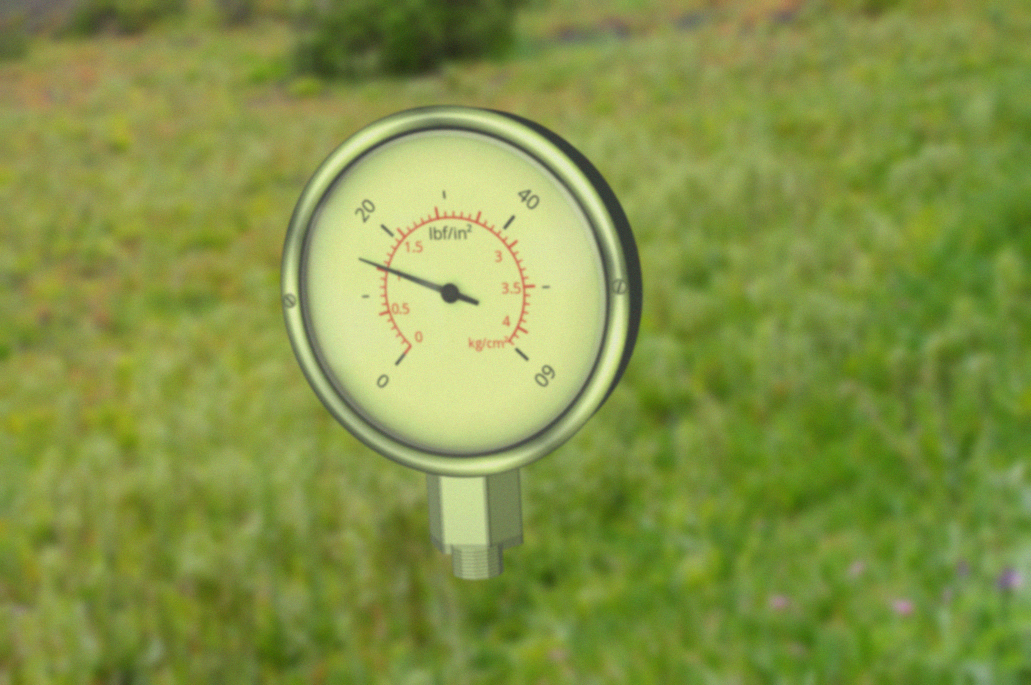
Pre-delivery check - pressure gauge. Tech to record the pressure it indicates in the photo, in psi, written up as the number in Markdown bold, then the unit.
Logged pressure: **15** psi
